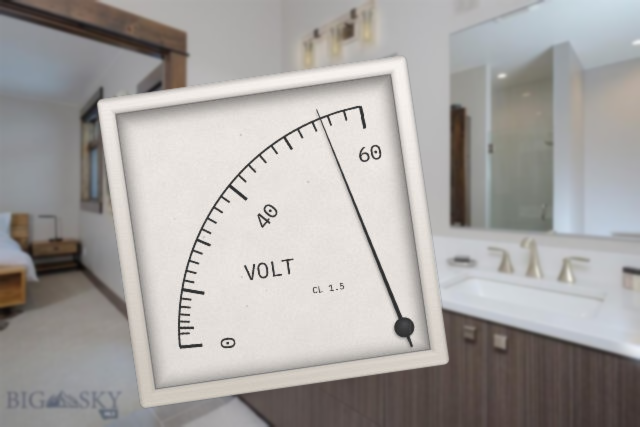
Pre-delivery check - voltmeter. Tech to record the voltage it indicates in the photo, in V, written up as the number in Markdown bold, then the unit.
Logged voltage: **55** V
